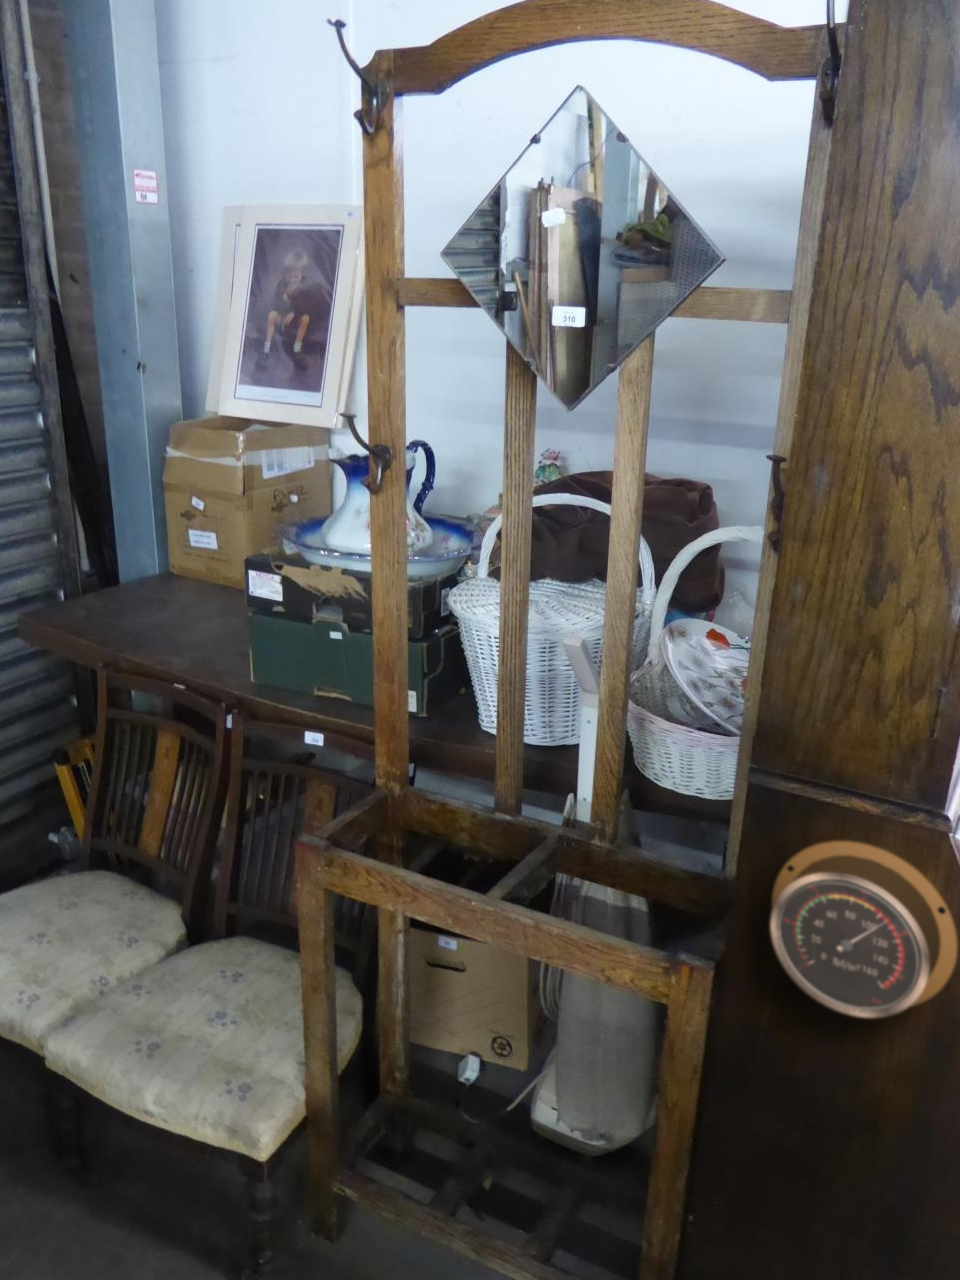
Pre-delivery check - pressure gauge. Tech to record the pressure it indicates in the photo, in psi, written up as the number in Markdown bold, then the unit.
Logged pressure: **105** psi
